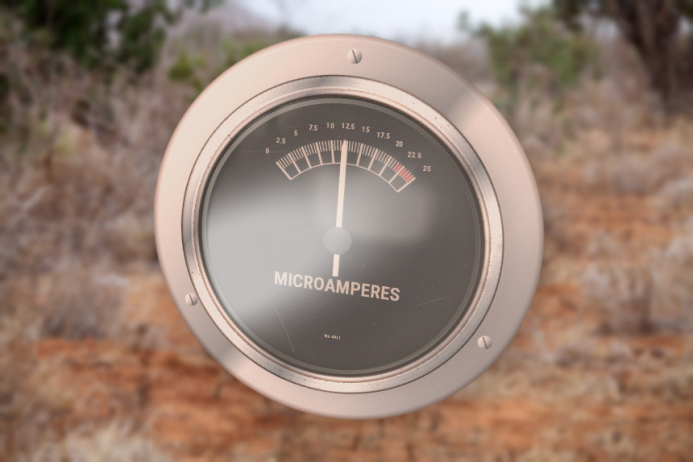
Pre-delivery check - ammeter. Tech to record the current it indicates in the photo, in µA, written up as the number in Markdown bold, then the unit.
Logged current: **12.5** µA
